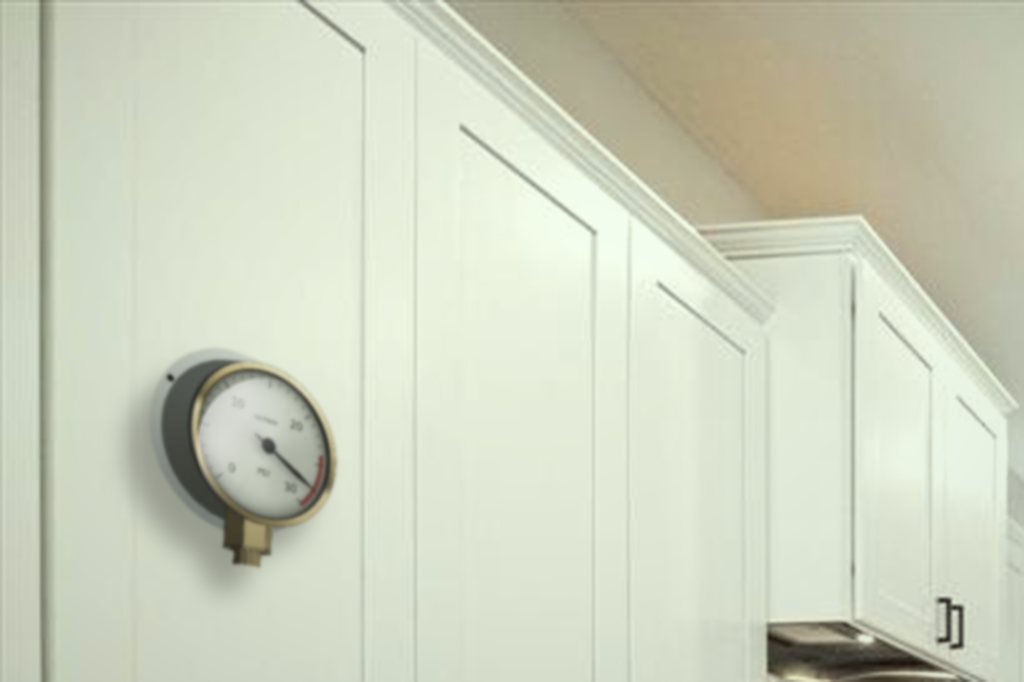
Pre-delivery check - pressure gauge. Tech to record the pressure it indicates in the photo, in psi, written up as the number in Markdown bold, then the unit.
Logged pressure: **28** psi
